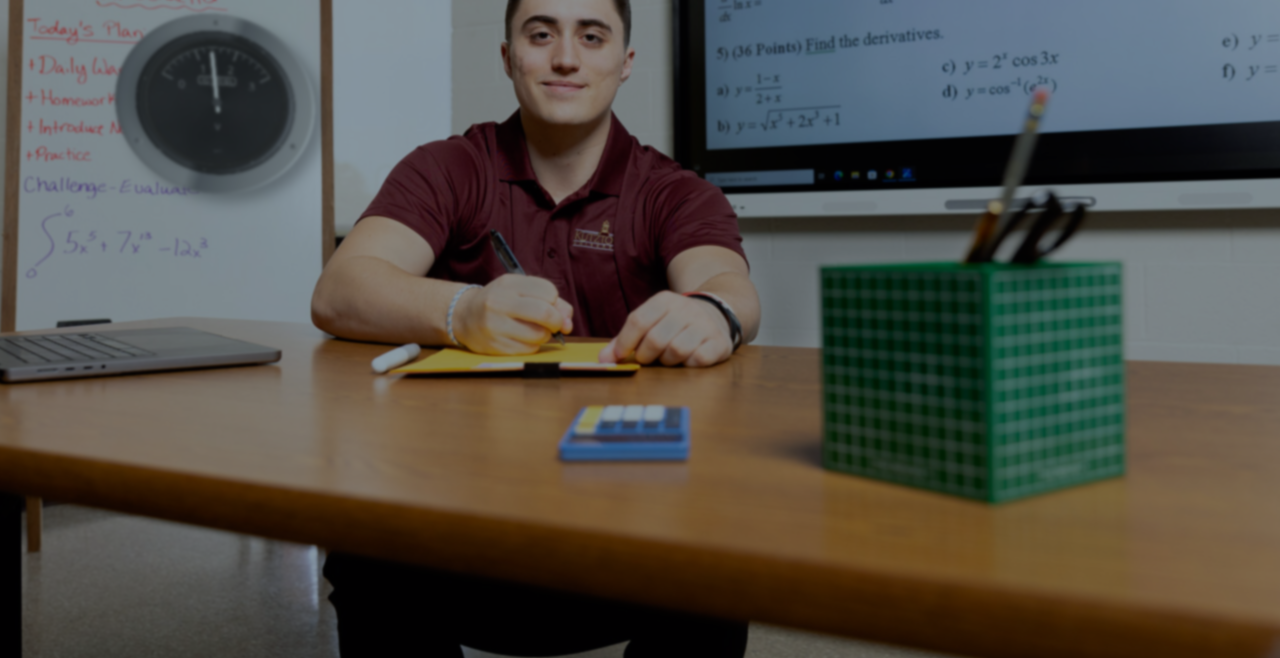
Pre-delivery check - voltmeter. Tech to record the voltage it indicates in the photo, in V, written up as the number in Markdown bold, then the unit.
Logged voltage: **1.4** V
